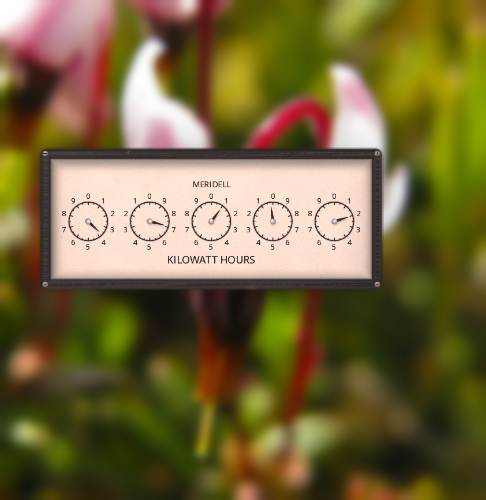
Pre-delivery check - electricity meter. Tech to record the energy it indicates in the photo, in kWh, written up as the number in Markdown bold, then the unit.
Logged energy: **37102** kWh
